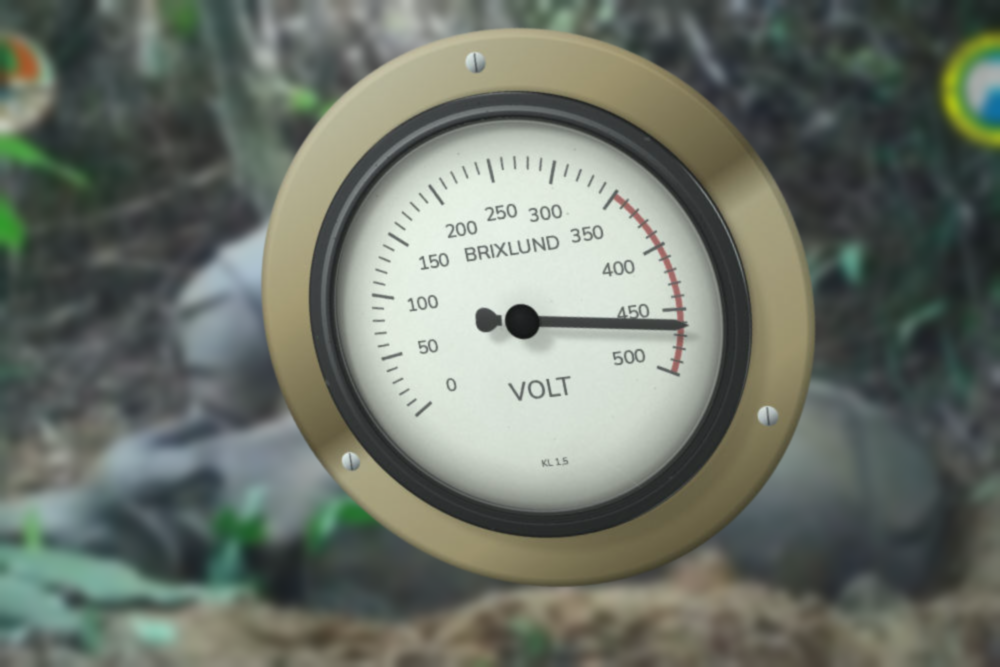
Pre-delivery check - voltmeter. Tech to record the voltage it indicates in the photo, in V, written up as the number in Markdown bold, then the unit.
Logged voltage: **460** V
